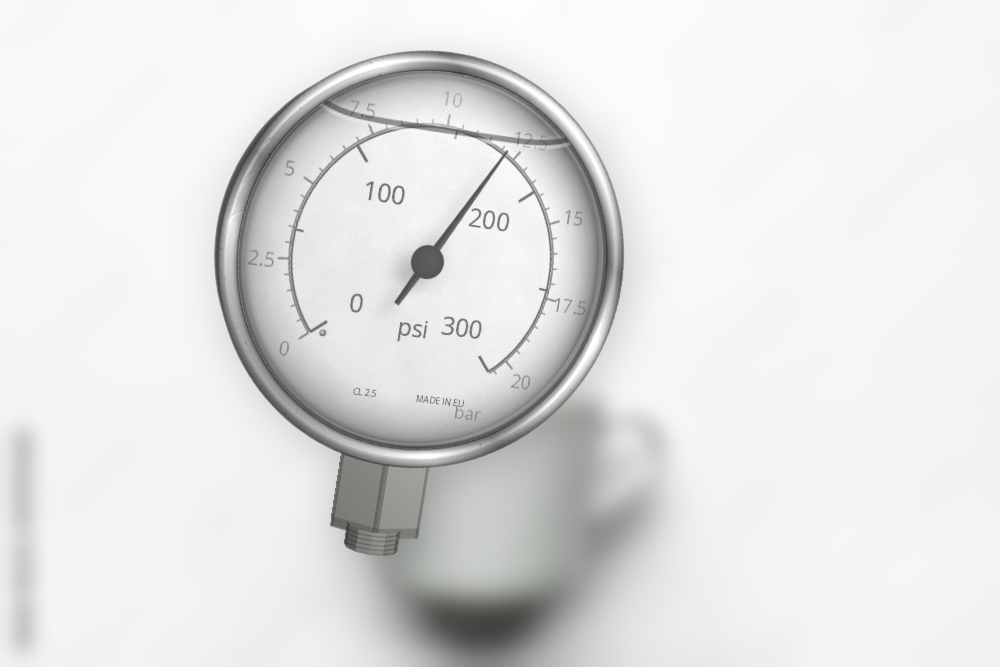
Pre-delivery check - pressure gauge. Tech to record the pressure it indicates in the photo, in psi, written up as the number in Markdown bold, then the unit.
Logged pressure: **175** psi
